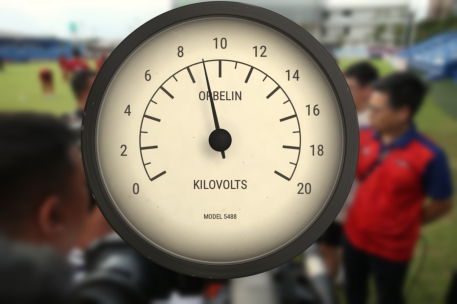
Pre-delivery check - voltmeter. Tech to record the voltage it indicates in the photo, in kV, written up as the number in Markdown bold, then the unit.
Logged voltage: **9** kV
